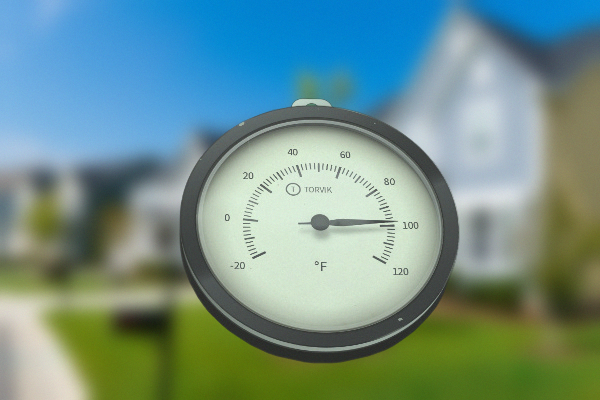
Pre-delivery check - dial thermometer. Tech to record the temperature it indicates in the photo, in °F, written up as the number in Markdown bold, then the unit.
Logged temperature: **100** °F
